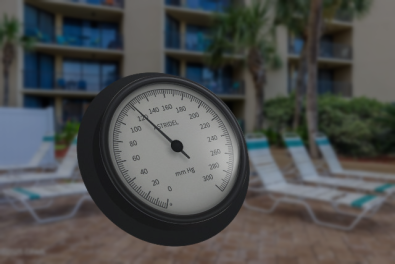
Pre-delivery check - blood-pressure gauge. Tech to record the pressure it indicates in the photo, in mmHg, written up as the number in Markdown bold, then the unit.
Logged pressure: **120** mmHg
